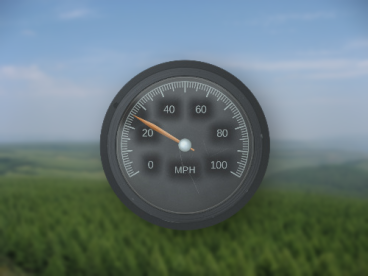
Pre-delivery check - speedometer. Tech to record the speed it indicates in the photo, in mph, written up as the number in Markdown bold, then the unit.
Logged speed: **25** mph
